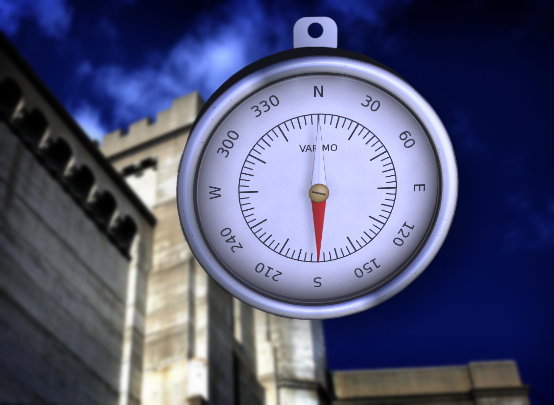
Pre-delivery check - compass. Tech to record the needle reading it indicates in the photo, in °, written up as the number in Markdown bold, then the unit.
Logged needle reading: **180** °
